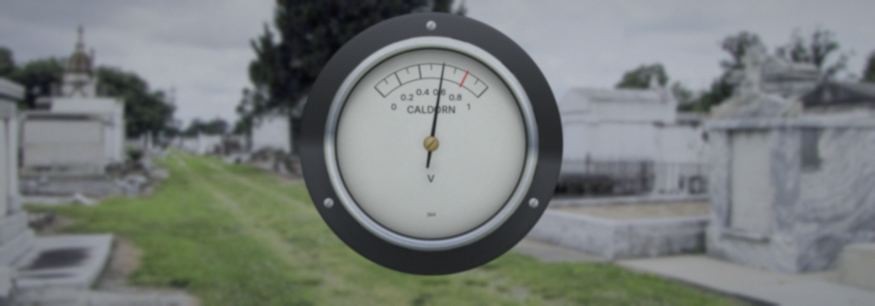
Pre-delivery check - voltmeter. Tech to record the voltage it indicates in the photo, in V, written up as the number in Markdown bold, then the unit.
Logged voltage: **0.6** V
